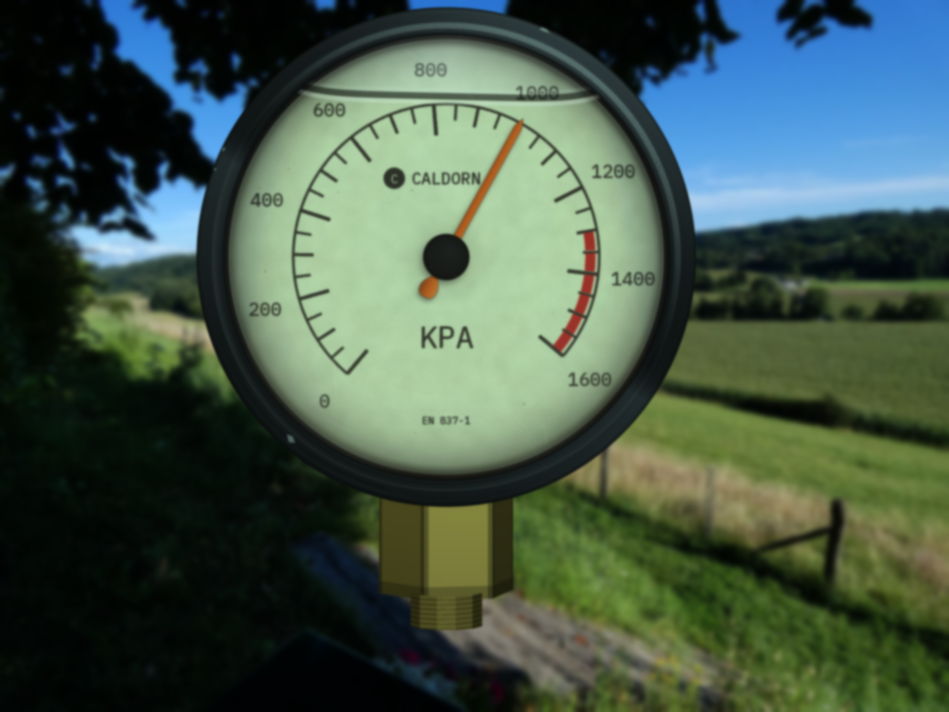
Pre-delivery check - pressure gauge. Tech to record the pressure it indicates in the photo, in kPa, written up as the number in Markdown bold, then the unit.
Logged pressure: **1000** kPa
